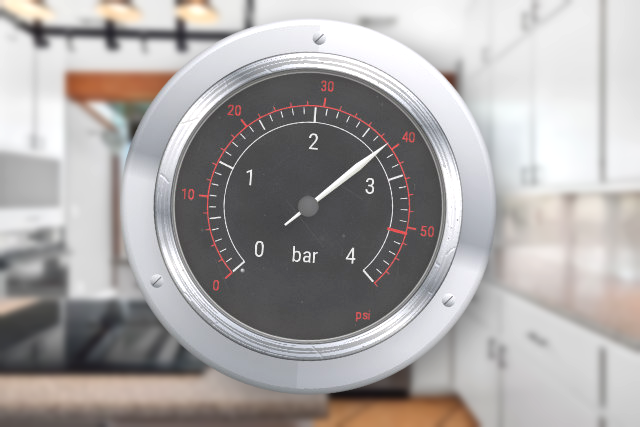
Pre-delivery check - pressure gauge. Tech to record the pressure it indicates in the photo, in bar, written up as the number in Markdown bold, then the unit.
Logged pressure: **2.7** bar
